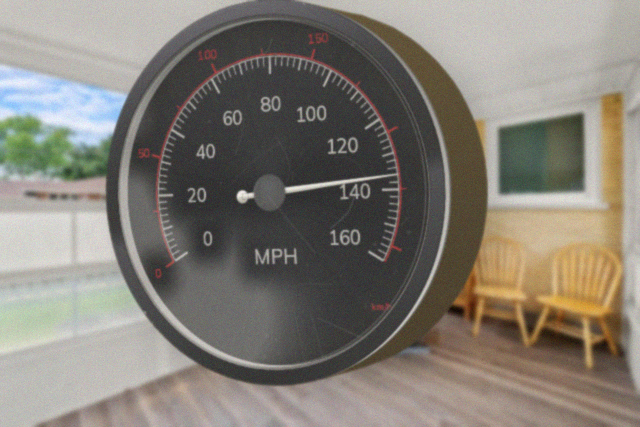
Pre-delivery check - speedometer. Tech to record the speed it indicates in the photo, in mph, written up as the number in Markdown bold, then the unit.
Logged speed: **136** mph
